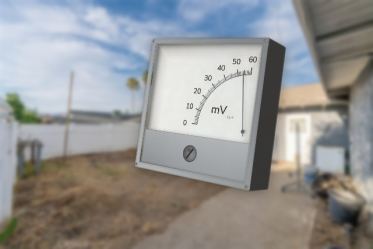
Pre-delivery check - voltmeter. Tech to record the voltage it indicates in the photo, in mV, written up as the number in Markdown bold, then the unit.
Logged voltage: **55** mV
